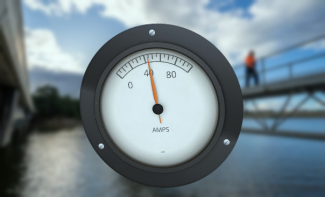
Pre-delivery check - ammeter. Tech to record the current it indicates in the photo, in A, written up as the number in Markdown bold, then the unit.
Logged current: **45** A
